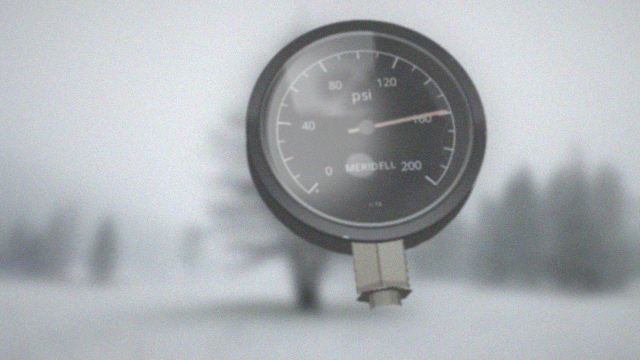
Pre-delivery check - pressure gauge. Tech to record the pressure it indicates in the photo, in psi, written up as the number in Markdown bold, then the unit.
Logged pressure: **160** psi
